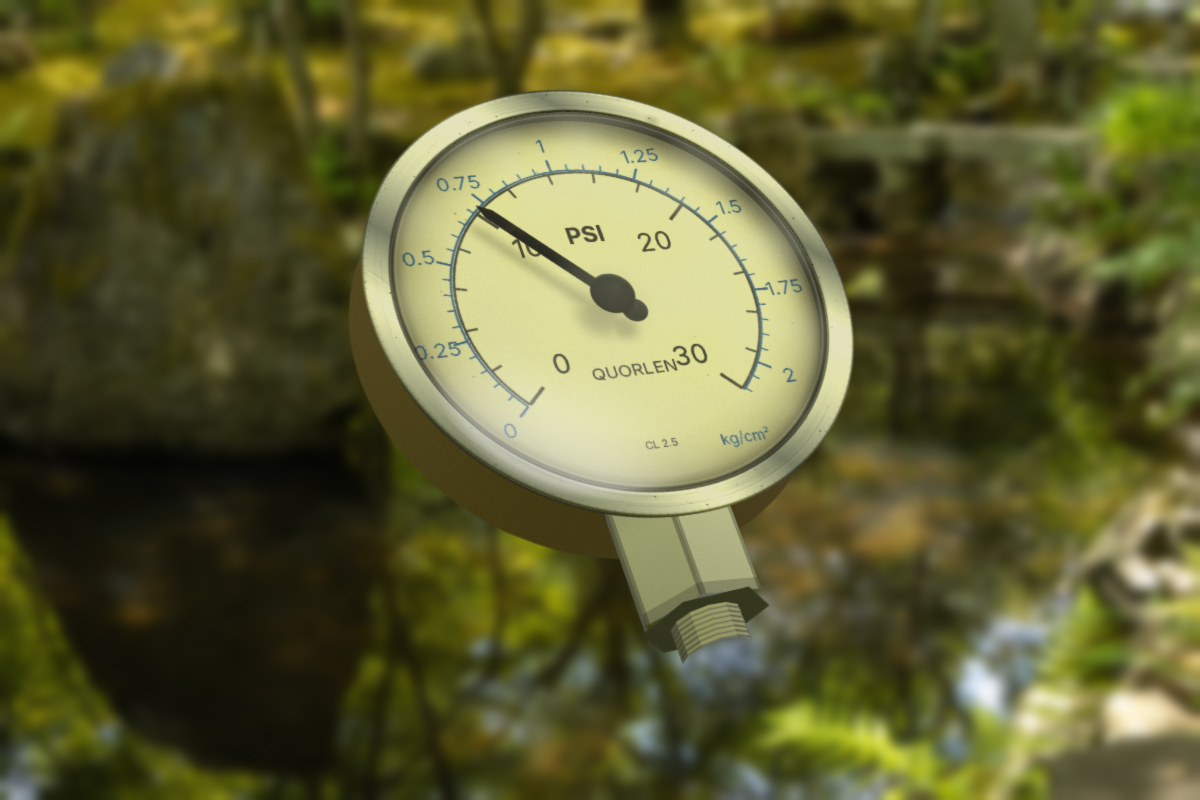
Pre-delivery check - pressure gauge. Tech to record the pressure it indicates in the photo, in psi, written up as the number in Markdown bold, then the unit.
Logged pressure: **10** psi
